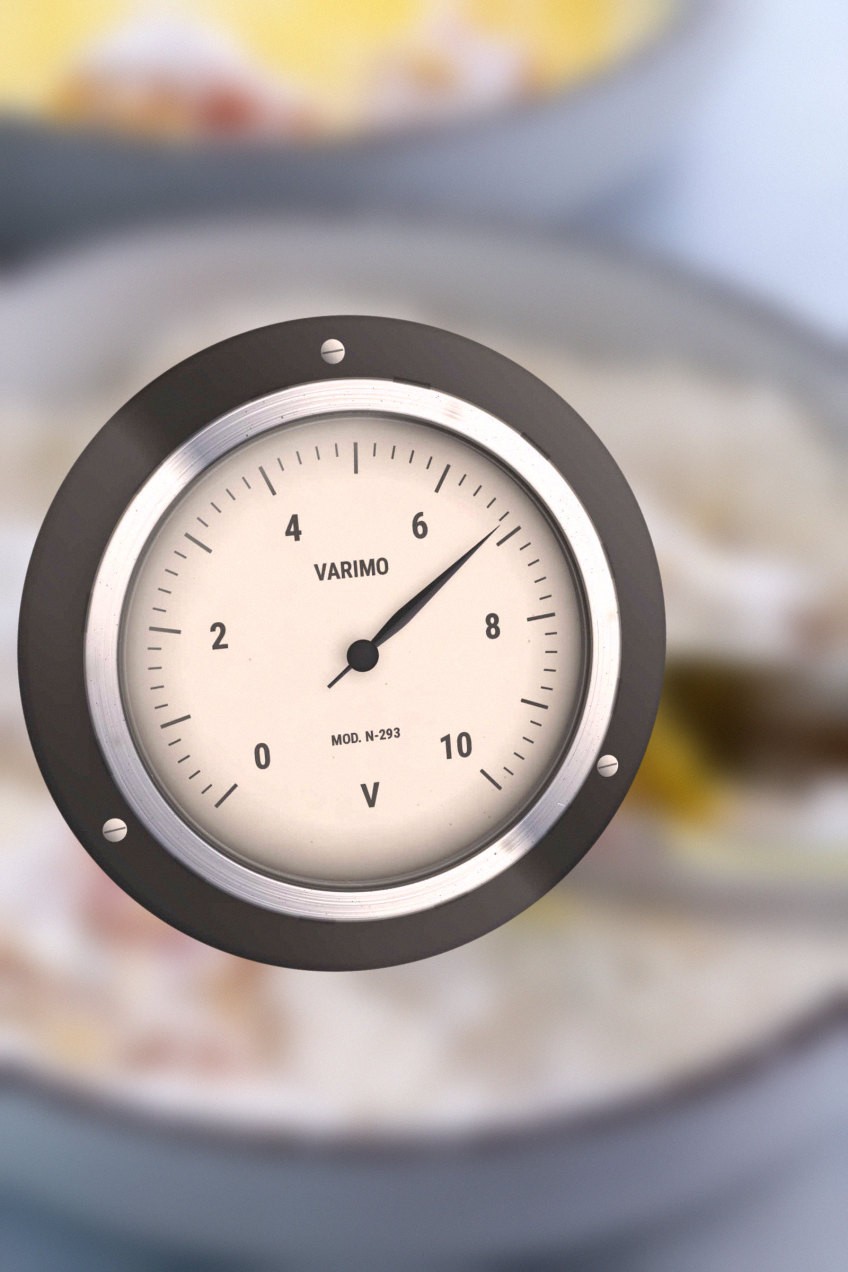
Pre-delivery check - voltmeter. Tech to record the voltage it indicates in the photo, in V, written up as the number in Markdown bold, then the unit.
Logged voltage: **6.8** V
